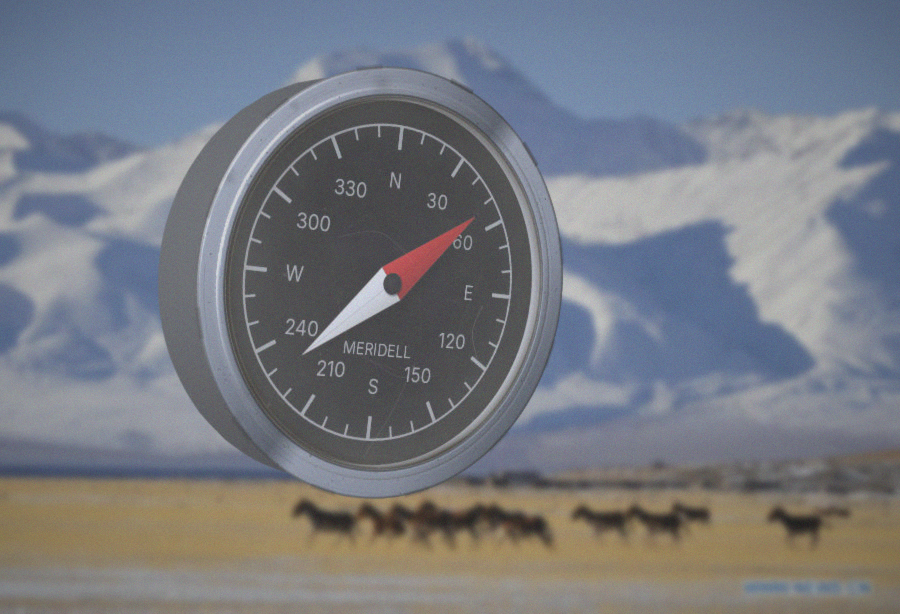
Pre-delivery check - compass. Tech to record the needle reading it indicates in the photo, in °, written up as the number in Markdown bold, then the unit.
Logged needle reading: **50** °
